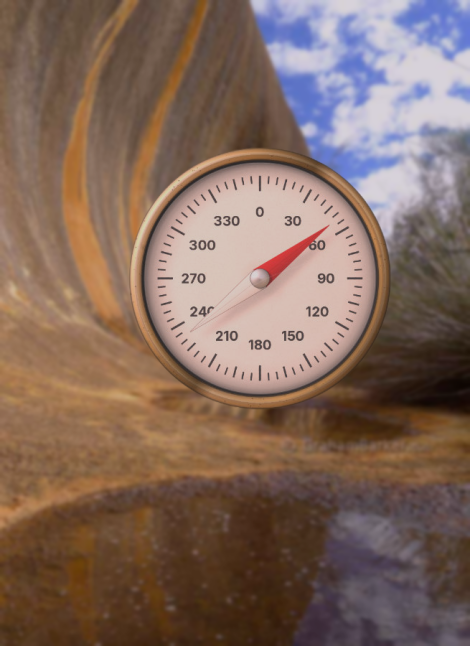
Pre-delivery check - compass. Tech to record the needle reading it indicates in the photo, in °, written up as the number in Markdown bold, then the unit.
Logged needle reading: **52.5** °
